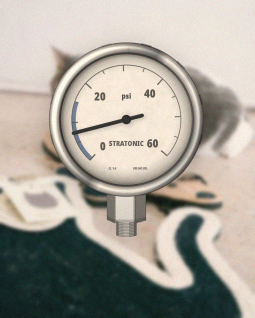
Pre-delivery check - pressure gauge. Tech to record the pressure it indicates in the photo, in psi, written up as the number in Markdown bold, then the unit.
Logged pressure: **7.5** psi
